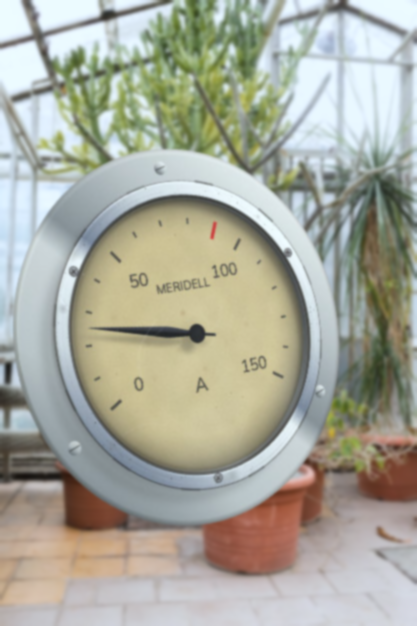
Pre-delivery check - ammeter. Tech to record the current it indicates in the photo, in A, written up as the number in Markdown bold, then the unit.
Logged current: **25** A
